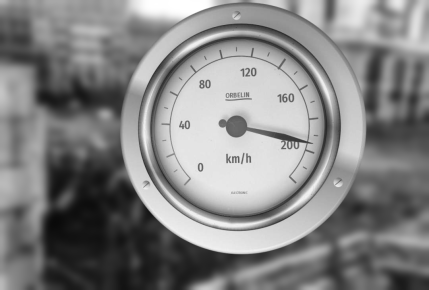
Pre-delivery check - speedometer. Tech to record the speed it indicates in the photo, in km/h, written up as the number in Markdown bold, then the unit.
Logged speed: **195** km/h
